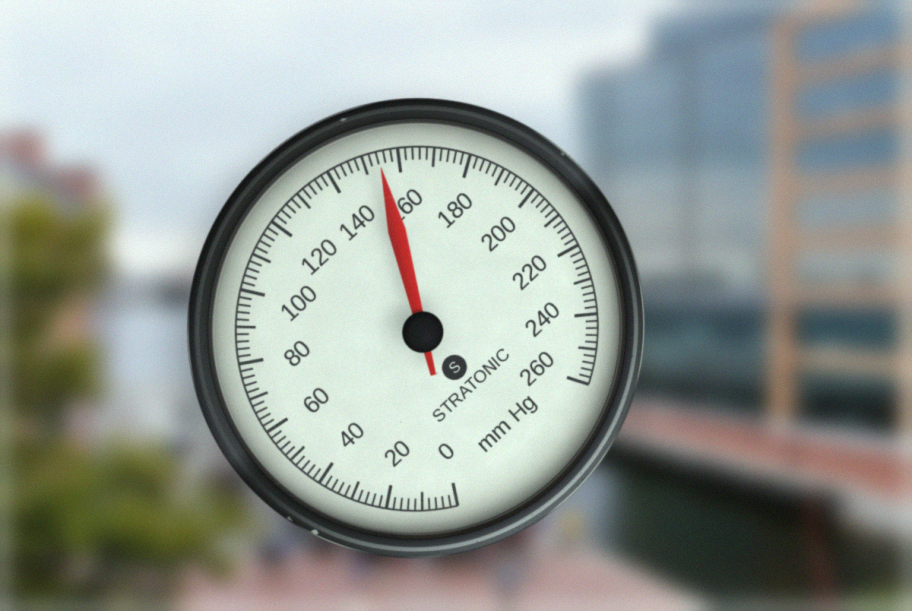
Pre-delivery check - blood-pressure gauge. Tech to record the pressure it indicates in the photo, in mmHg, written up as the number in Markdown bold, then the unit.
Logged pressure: **154** mmHg
